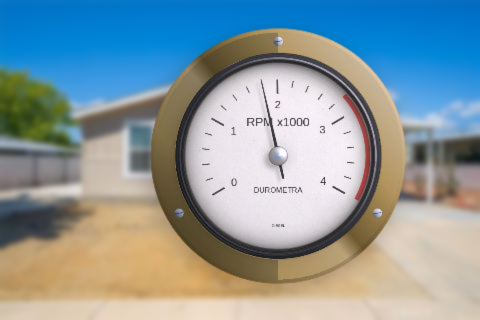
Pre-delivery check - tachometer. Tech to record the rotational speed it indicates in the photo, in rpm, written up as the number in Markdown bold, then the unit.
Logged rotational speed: **1800** rpm
